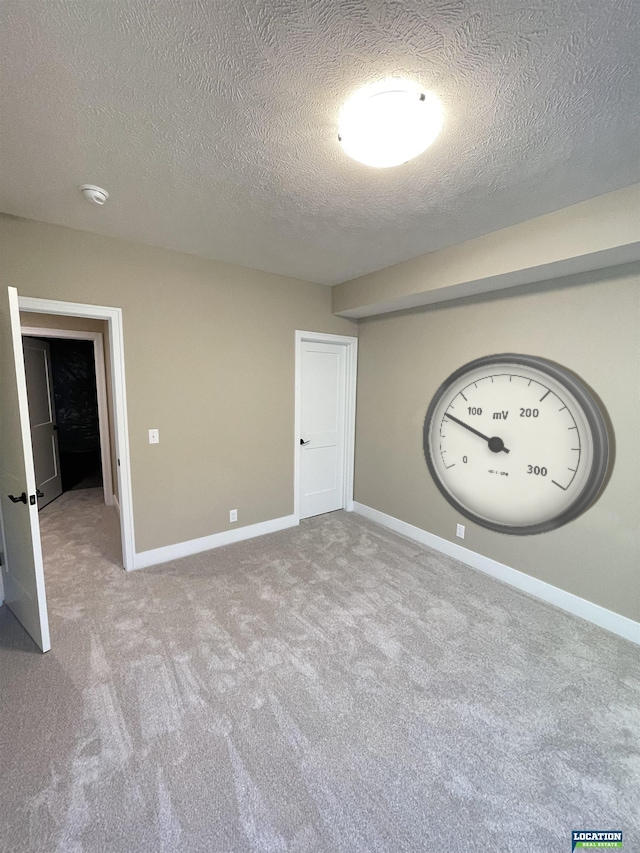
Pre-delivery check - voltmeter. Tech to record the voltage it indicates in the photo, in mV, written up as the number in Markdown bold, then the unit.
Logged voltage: **70** mV
